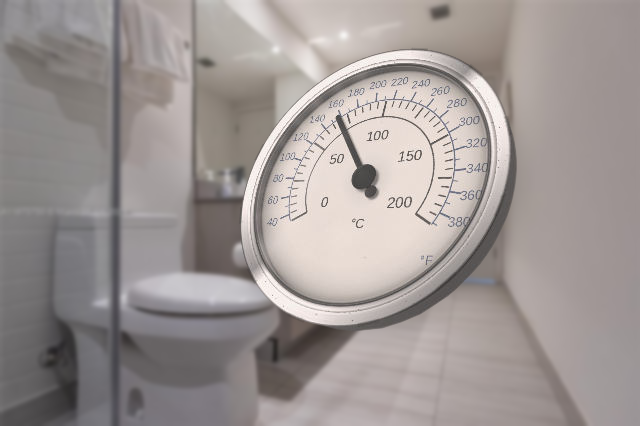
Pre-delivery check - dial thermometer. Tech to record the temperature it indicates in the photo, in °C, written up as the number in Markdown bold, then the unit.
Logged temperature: **70** °C
